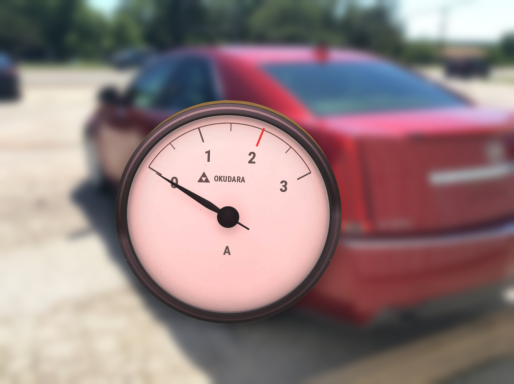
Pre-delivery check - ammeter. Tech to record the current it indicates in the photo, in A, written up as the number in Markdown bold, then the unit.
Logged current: **0** A
